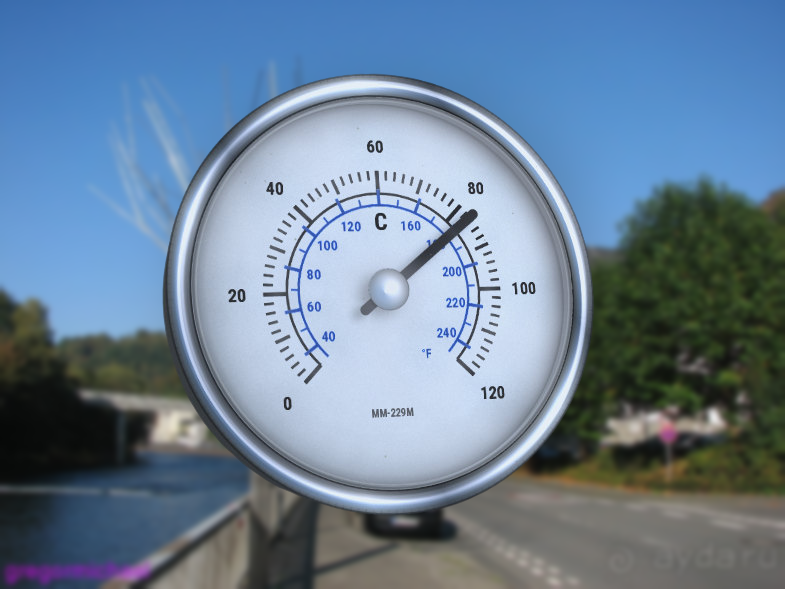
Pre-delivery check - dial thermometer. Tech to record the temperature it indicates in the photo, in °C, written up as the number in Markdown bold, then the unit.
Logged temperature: **83** °C
